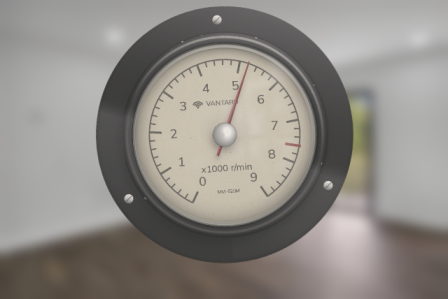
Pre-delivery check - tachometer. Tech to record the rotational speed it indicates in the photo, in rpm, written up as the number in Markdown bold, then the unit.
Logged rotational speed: **5200** rpm
